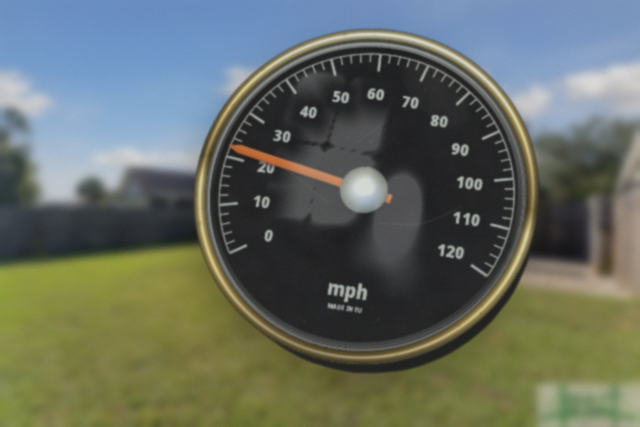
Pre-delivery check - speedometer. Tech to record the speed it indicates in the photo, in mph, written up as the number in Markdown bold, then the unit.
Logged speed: **22** mph
